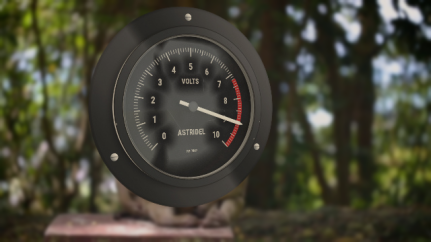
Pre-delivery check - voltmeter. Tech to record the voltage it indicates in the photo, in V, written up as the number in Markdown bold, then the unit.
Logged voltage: **9** V
